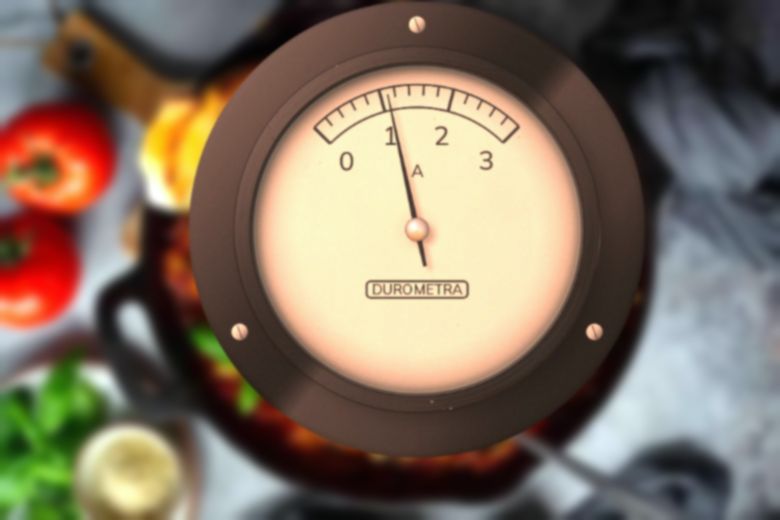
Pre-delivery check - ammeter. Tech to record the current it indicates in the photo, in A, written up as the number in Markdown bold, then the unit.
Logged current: **1.1** A
